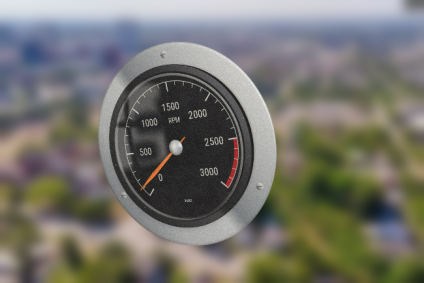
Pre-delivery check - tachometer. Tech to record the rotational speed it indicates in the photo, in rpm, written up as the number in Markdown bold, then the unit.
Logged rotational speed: **100** rpm
